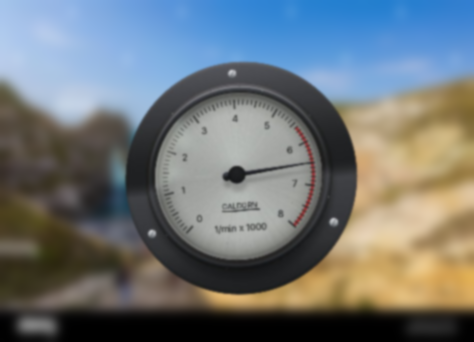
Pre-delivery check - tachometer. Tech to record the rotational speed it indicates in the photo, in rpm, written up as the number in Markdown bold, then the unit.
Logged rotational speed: **6500** rpm
